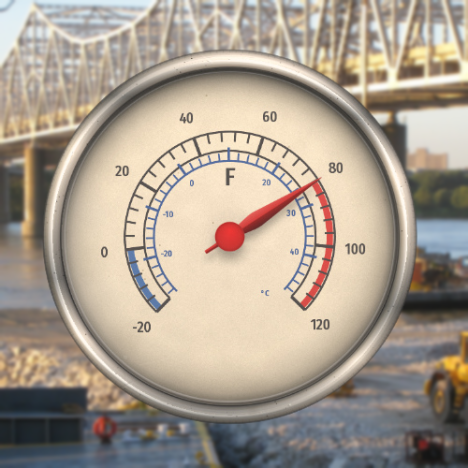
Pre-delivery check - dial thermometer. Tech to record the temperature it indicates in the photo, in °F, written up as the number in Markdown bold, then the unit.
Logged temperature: **80** °F
